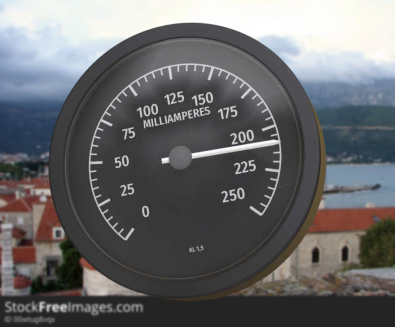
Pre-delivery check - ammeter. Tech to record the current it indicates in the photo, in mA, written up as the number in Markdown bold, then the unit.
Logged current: **210** mA
